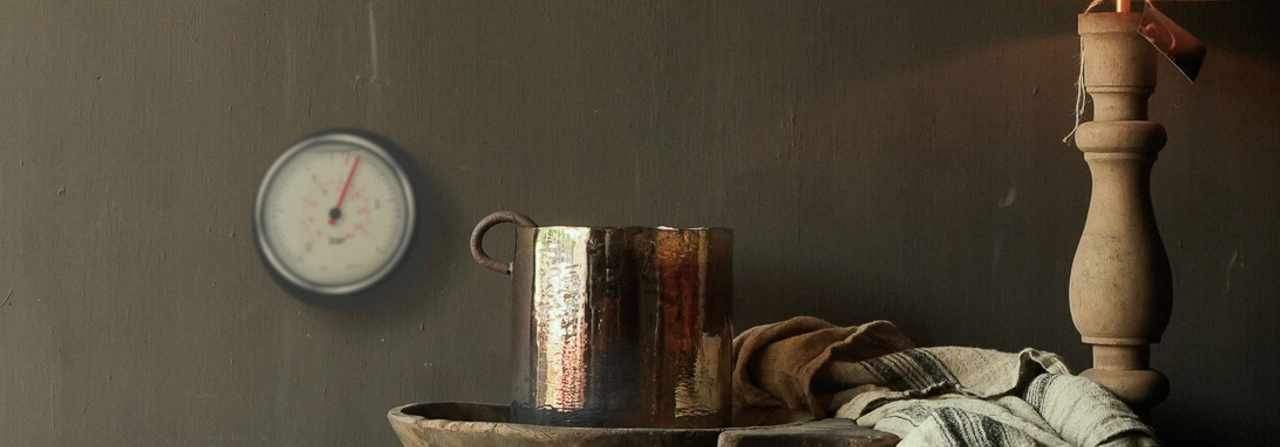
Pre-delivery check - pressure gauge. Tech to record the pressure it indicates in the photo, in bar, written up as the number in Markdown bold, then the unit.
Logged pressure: **1.5** bar
